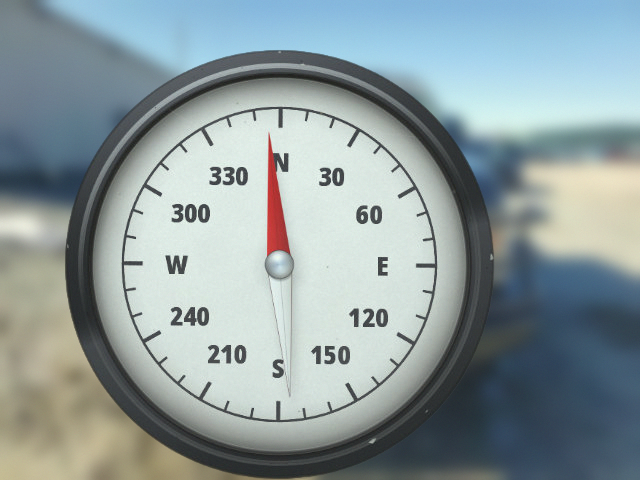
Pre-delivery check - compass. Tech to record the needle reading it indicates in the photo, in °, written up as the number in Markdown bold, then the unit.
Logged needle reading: **355** °
